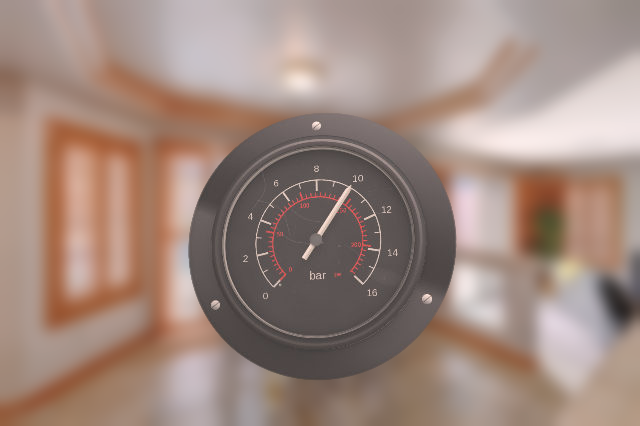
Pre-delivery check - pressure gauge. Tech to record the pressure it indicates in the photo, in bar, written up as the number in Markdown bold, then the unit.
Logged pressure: **10** bar
